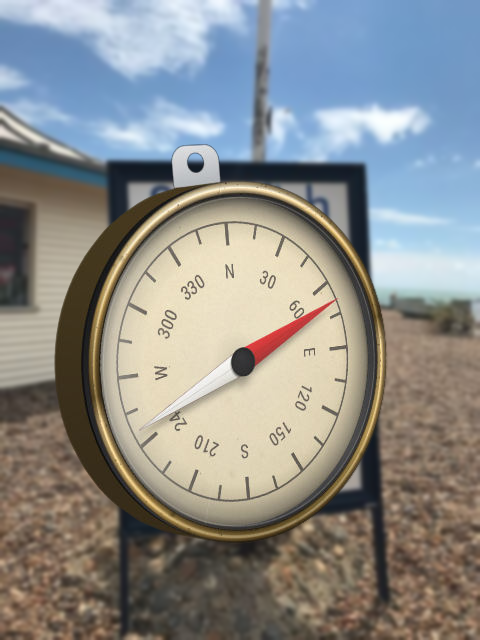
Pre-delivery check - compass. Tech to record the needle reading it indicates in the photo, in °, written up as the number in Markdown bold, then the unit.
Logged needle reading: **67.5** °
